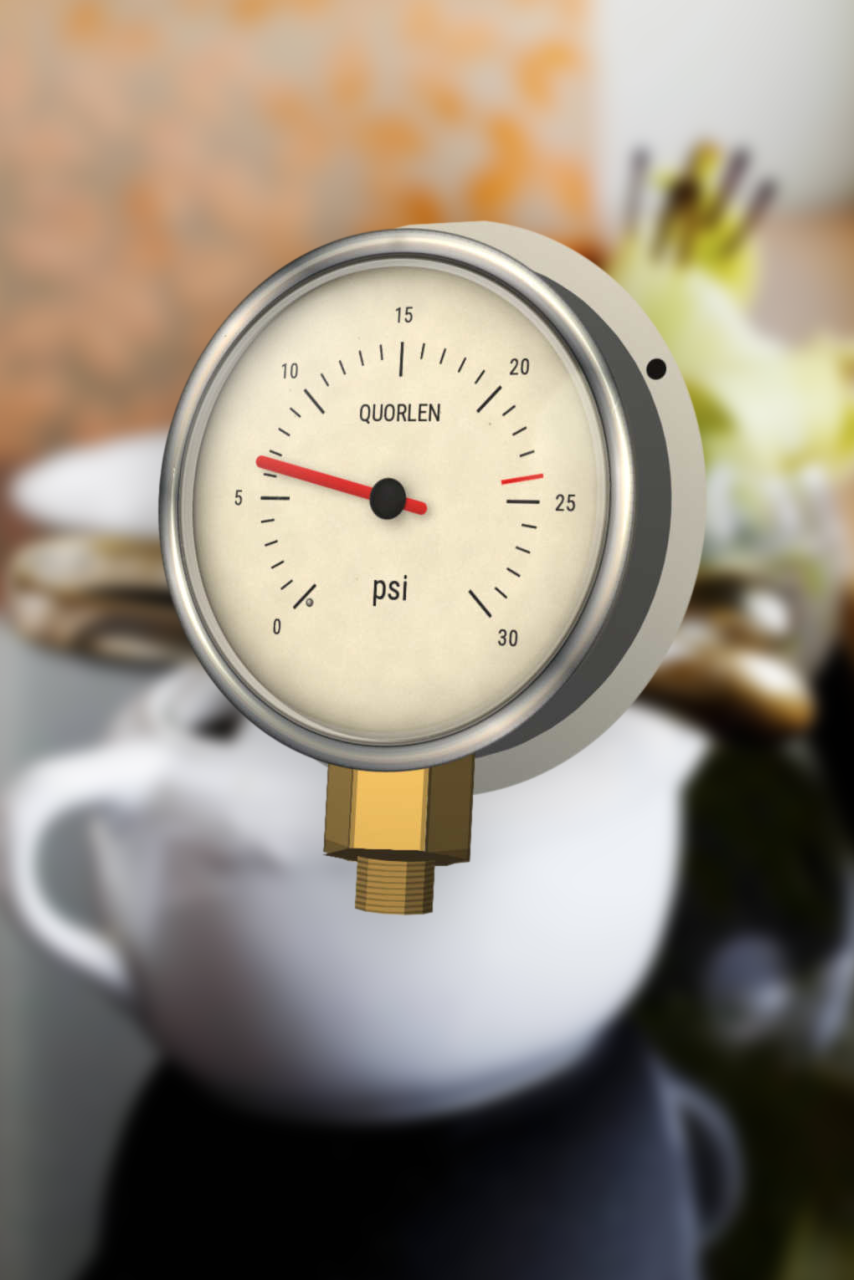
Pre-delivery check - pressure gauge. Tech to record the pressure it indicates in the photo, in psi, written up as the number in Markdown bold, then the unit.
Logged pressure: **6.5** psi
